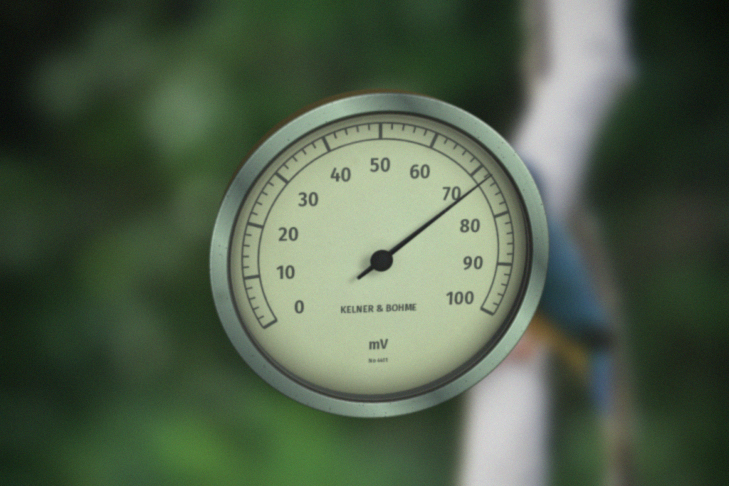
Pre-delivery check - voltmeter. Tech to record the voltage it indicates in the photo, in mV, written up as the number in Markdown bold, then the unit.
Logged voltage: **72** mV
